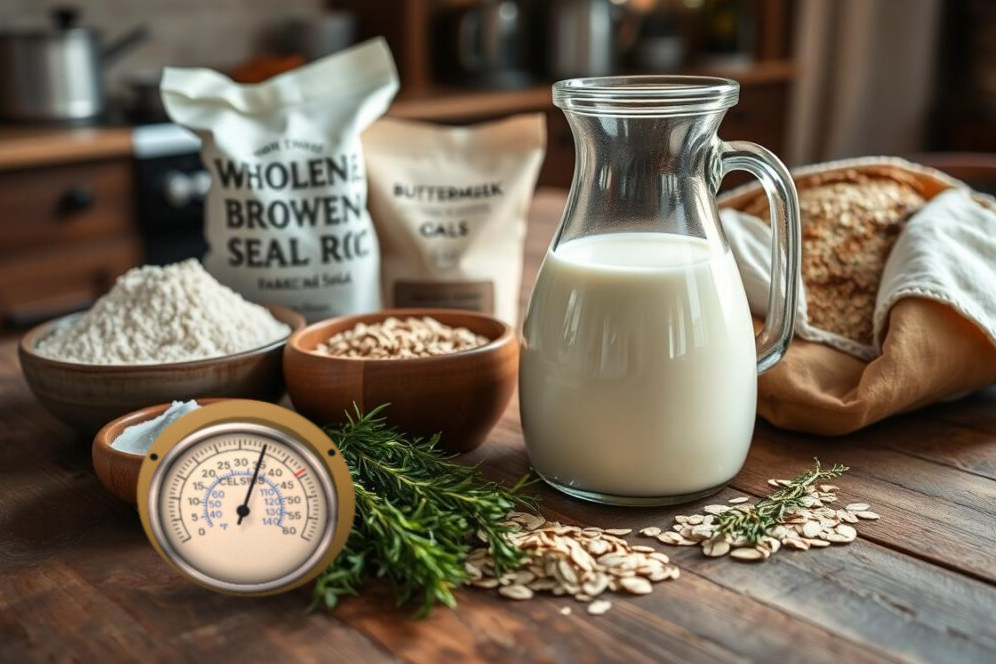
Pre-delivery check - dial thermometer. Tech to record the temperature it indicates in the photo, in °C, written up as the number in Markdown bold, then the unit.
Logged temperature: **35** °C
